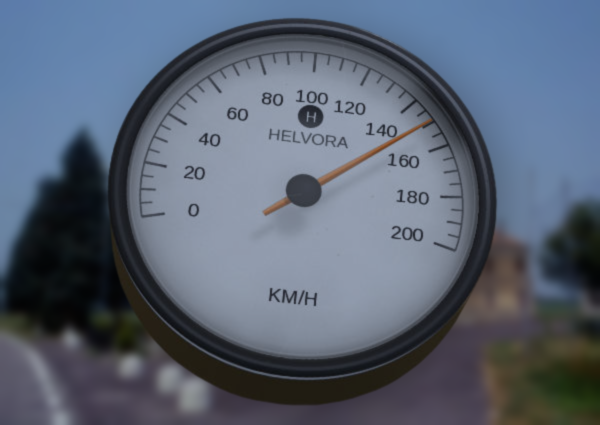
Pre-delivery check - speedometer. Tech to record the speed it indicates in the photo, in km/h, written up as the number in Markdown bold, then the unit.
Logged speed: **150** km/h
